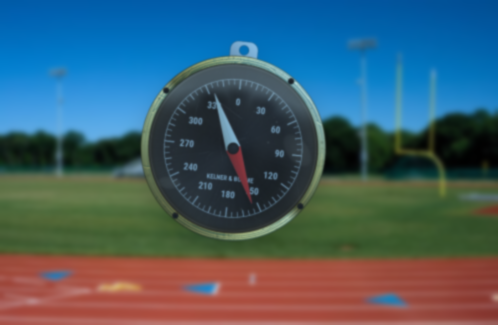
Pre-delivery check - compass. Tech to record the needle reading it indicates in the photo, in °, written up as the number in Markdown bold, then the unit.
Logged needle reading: **155** °
